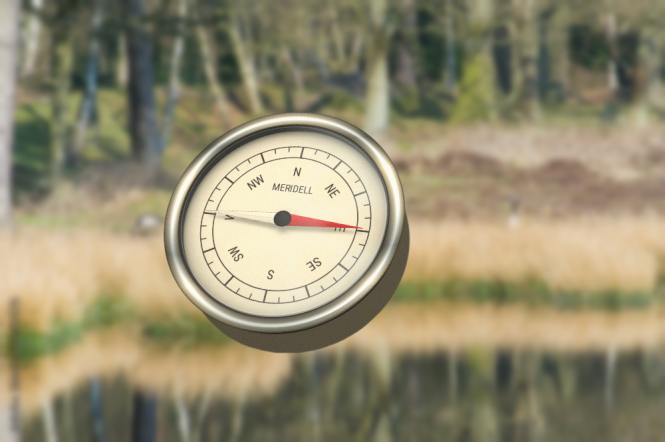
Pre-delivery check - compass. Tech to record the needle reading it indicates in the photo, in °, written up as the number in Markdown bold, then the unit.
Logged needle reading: **90** °
